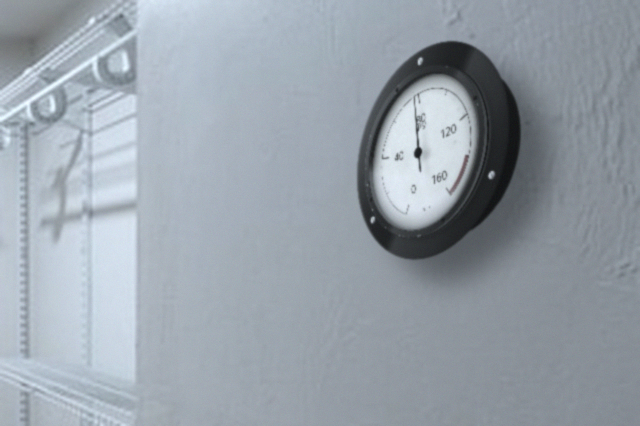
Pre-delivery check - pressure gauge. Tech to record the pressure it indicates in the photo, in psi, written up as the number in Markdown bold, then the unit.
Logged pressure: **80** psi
